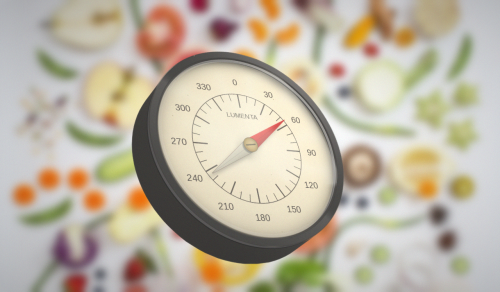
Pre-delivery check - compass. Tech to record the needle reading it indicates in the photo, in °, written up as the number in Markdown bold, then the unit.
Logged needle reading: **55** °
